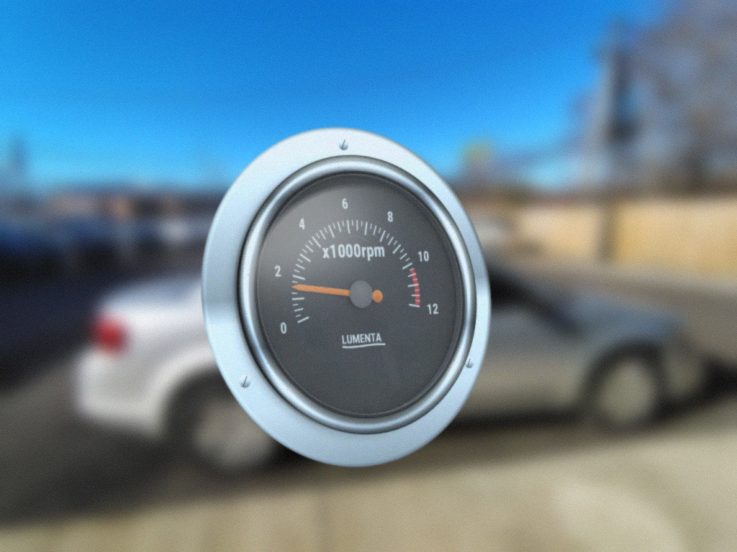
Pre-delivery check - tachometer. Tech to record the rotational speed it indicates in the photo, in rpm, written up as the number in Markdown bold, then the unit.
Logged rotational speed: **1500** rpm
